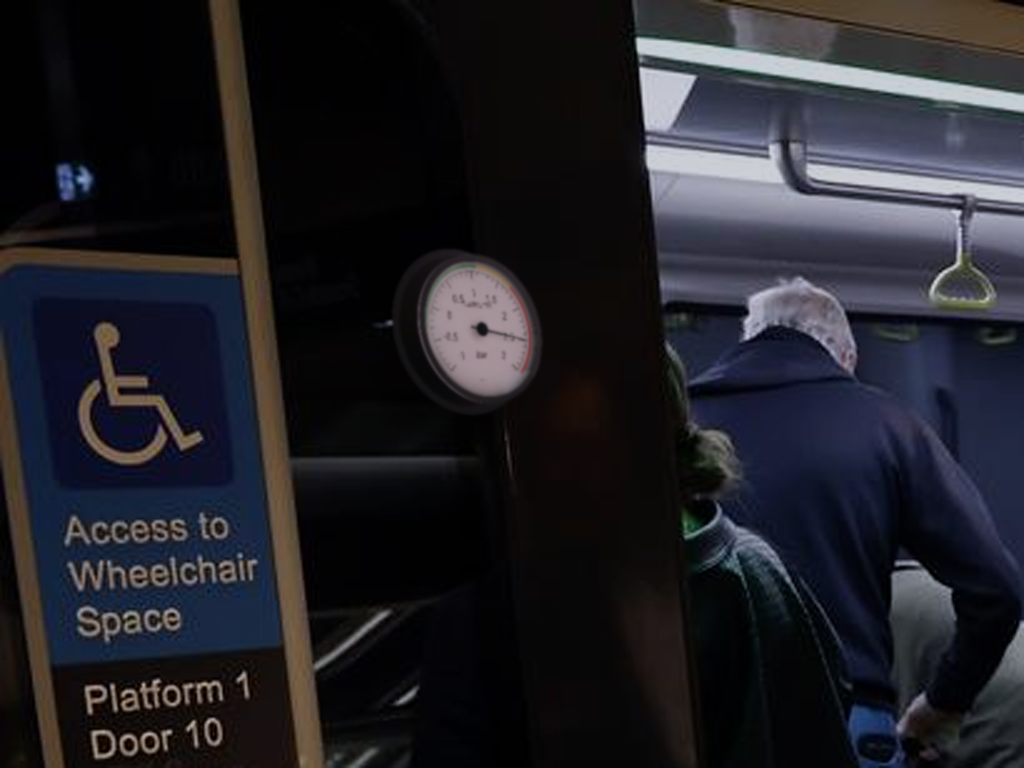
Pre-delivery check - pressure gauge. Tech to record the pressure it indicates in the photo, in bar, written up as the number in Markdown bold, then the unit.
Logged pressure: **2.5** bar
